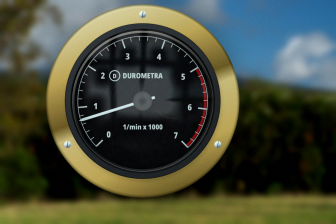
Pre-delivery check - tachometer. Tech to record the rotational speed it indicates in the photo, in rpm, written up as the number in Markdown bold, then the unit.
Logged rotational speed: **700** rpm
